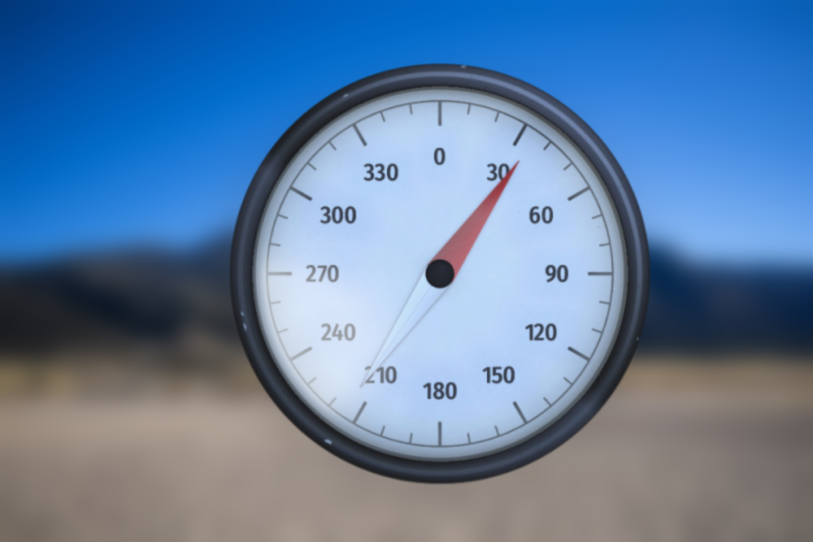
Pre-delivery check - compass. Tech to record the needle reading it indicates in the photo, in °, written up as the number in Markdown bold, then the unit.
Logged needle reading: **35** °
